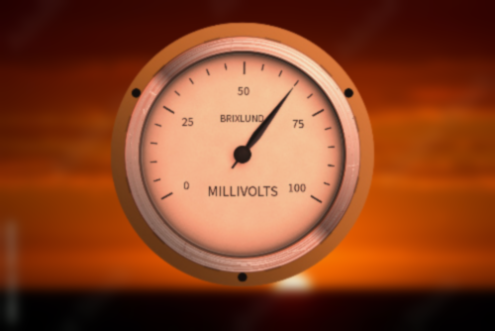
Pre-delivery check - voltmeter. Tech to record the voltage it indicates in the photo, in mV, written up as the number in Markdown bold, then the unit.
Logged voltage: **65** mV
